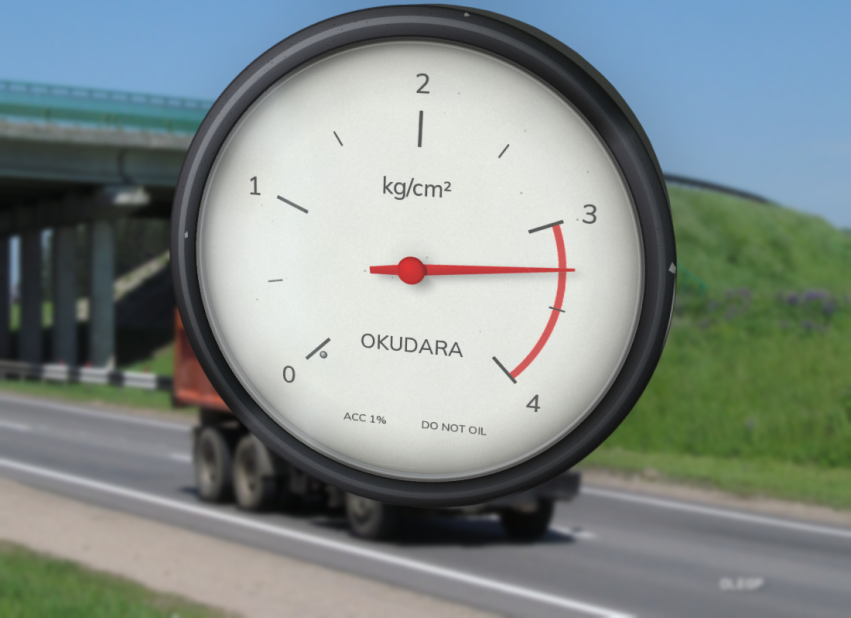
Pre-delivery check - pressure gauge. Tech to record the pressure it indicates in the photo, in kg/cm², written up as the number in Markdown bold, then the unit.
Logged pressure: **3.25** kg/cm²
